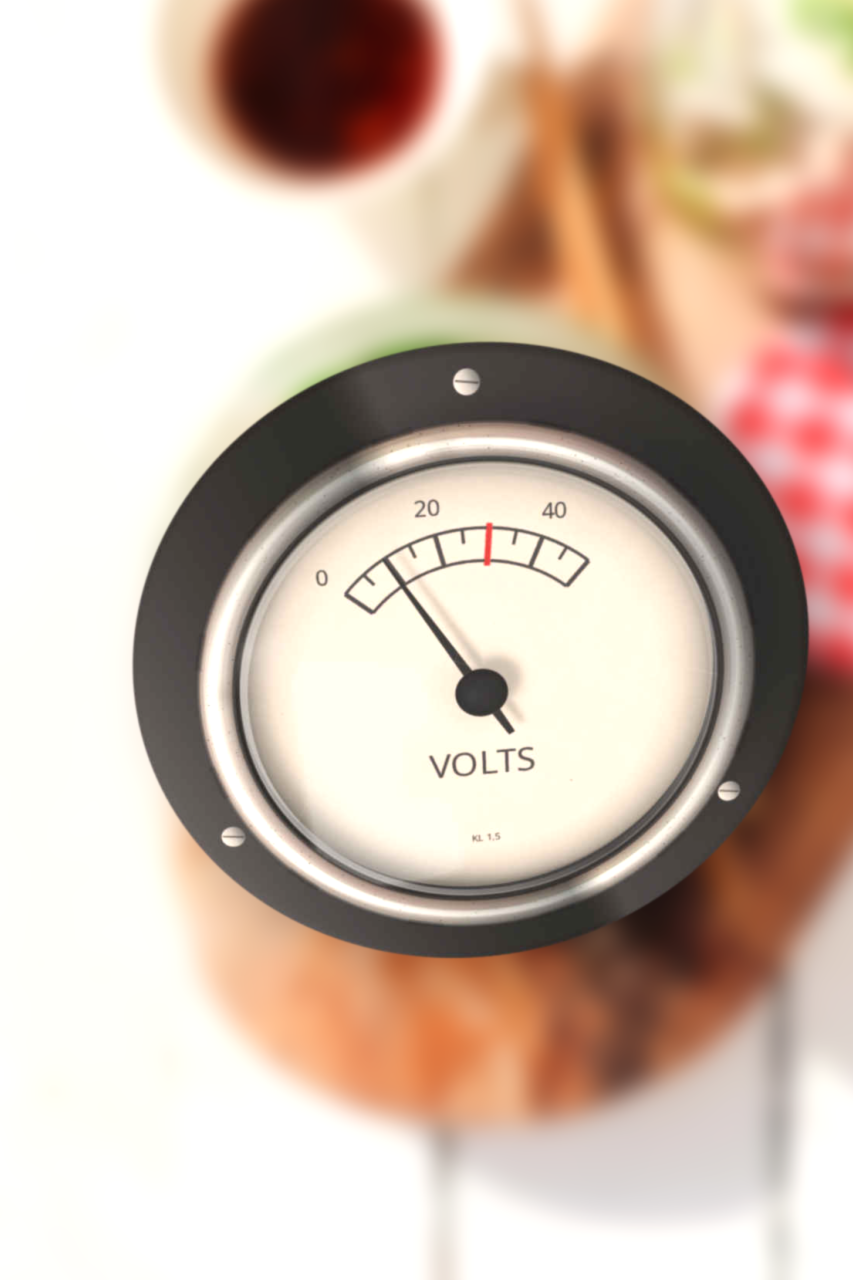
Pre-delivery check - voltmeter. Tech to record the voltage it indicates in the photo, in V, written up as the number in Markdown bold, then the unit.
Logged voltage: **10** V
